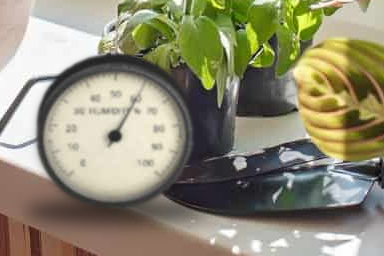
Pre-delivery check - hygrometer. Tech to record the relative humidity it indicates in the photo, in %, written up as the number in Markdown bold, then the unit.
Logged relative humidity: **60** %
